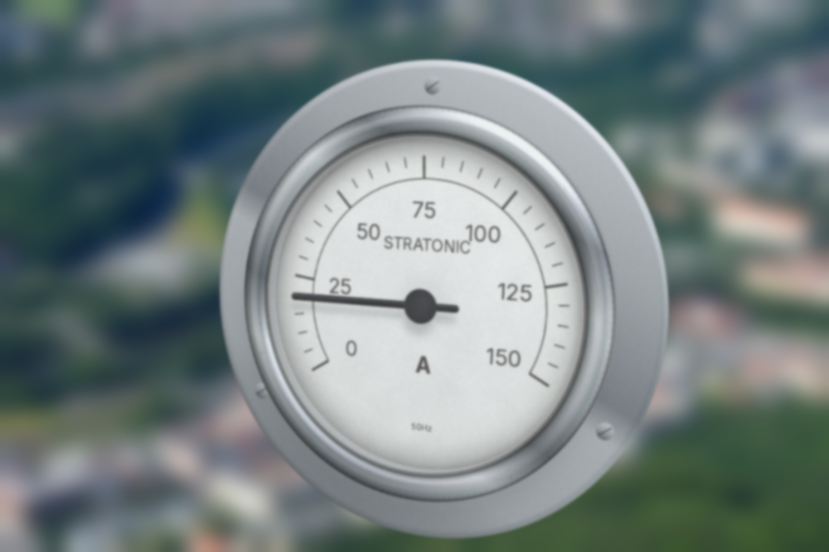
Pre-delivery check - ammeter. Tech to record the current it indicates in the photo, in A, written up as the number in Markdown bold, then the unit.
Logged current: **20** A
